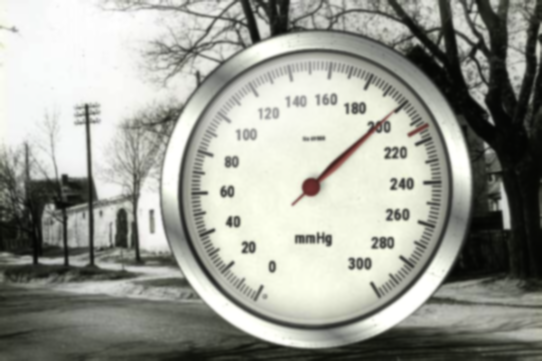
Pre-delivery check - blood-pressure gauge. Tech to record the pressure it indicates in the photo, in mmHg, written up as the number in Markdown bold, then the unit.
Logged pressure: **200** mmHg
